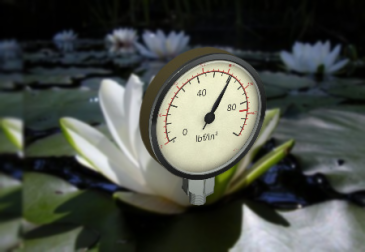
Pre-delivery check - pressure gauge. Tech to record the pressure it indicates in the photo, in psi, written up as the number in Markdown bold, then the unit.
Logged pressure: **60** psi
